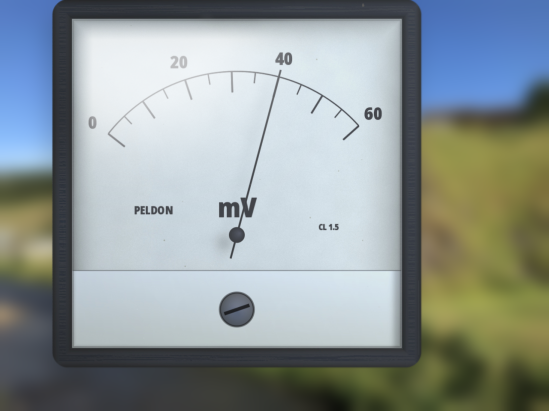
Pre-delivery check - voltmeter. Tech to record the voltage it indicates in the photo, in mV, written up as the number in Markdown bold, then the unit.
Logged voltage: **40** mV
